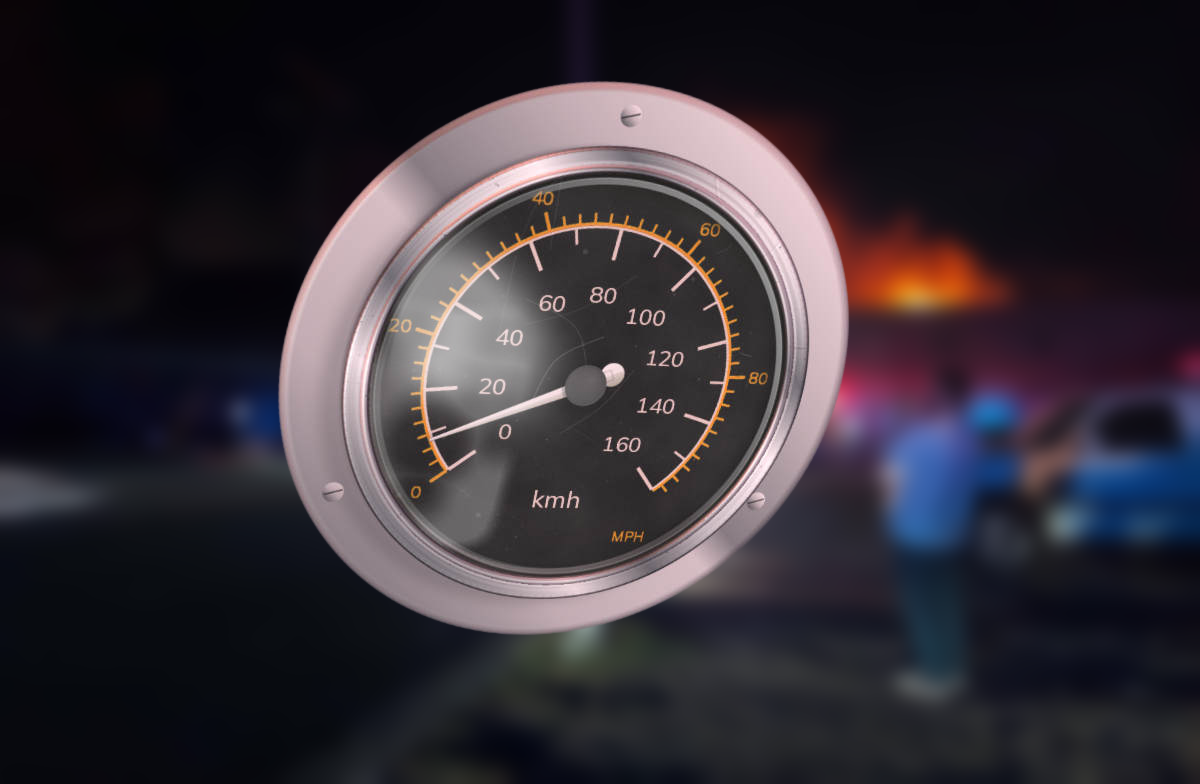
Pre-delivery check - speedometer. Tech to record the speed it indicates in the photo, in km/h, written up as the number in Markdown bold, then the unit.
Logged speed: **10** km/h
